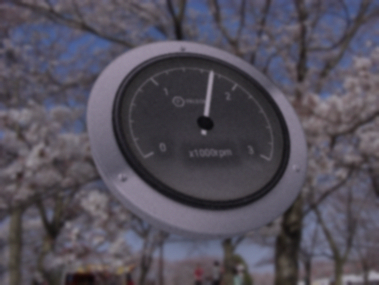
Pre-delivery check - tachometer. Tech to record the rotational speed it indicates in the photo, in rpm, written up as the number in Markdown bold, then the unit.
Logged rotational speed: **1700** rpm
